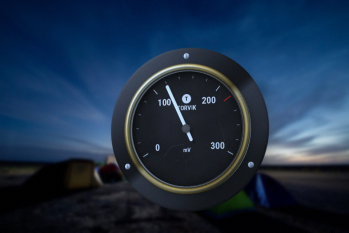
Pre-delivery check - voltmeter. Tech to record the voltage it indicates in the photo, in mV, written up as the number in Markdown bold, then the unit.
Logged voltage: **120** mV
